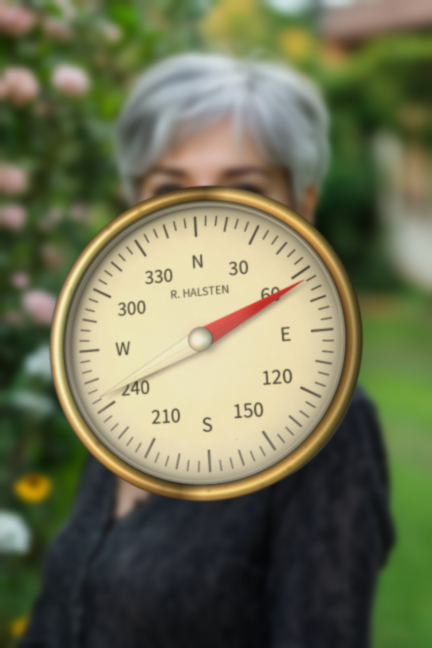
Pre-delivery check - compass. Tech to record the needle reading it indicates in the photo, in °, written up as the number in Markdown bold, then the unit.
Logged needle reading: **65** °
